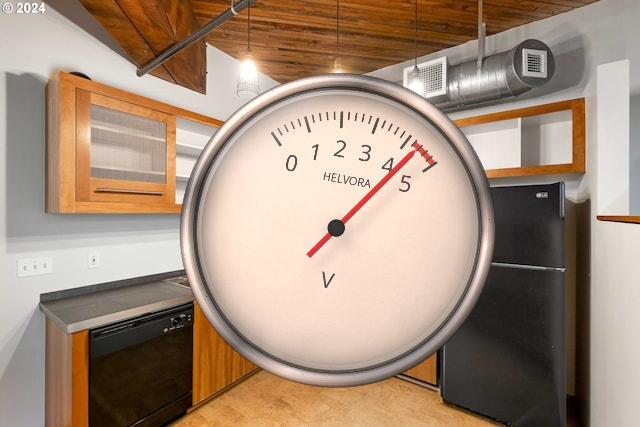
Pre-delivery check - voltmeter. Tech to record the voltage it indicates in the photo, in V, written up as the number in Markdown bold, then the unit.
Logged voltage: **4.4** V
